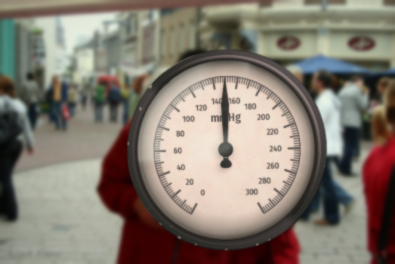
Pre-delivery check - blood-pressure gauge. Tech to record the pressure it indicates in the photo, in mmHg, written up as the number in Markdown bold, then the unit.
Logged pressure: **150** mmHg
